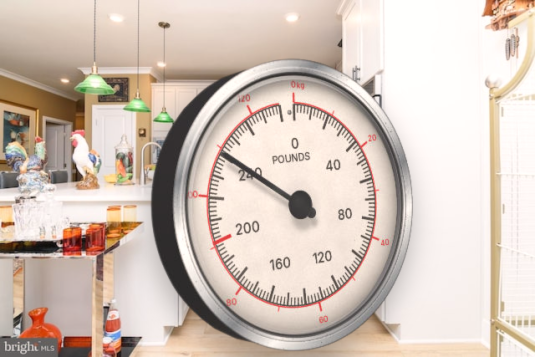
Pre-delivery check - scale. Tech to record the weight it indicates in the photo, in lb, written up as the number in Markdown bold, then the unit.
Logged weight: **240** lb
